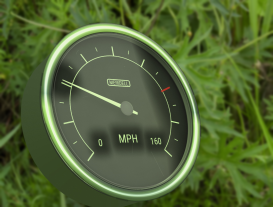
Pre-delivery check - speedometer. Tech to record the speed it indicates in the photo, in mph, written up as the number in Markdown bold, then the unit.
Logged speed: **40** mph
